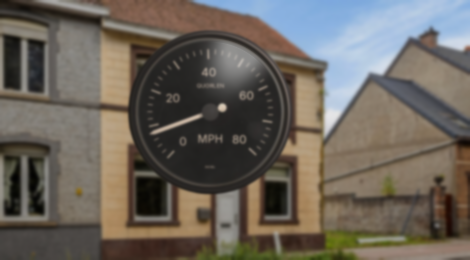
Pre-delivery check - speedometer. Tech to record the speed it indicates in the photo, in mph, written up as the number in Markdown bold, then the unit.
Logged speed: **8** mph
